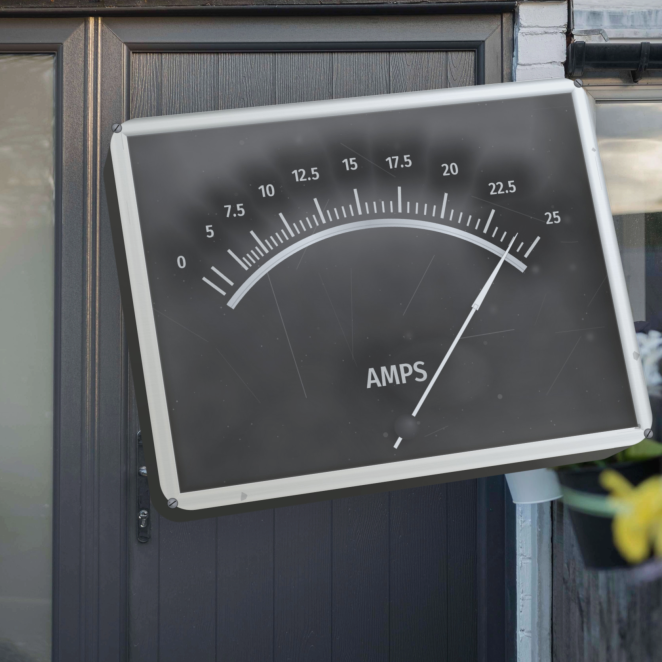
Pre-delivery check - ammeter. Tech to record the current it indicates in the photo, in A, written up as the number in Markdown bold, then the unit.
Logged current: **24** A
